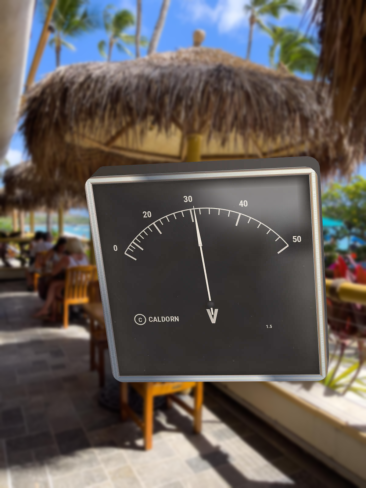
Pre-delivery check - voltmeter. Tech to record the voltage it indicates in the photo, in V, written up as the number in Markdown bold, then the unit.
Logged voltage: **31** V
